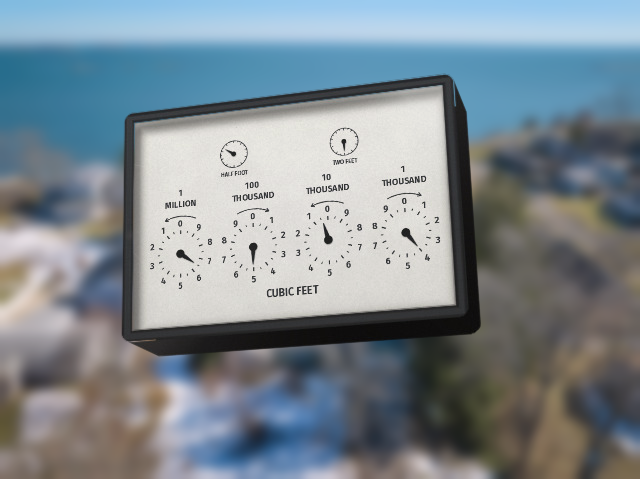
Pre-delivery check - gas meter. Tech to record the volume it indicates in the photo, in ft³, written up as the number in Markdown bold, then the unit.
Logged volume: **650400** ft³
